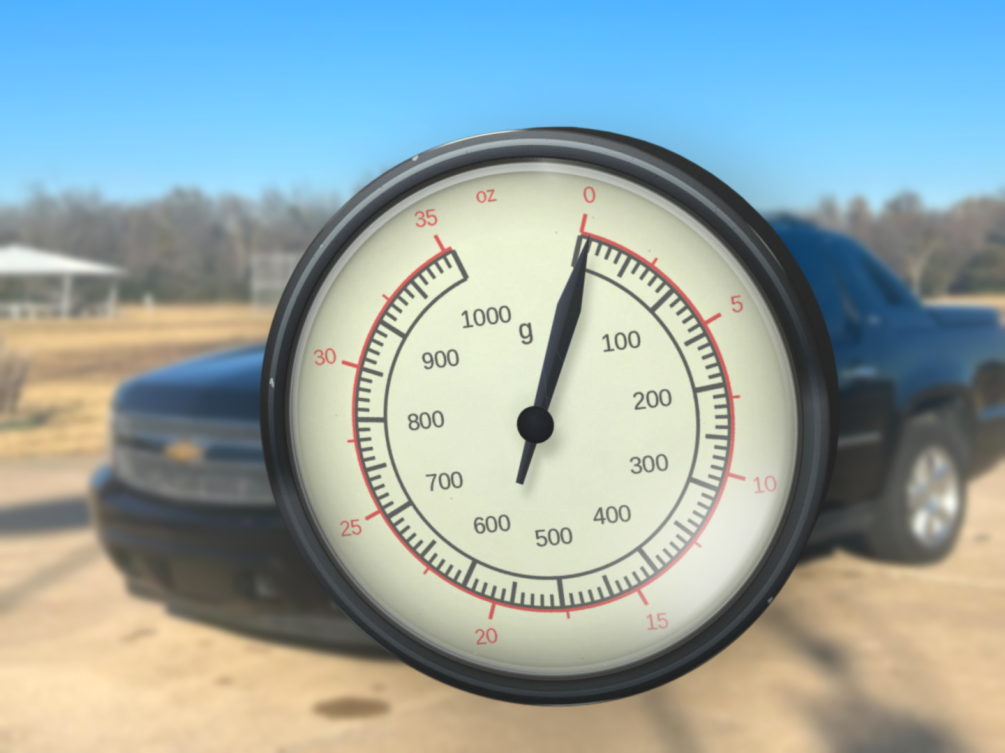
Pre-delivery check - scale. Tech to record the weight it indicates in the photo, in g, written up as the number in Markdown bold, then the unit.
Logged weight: **10** g
